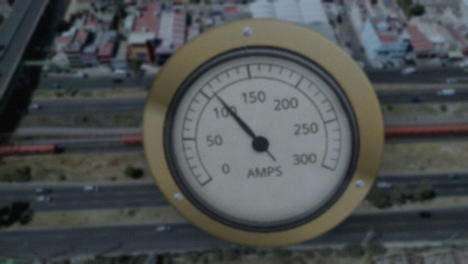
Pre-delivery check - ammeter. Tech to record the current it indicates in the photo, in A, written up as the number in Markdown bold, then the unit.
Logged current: **110** A
